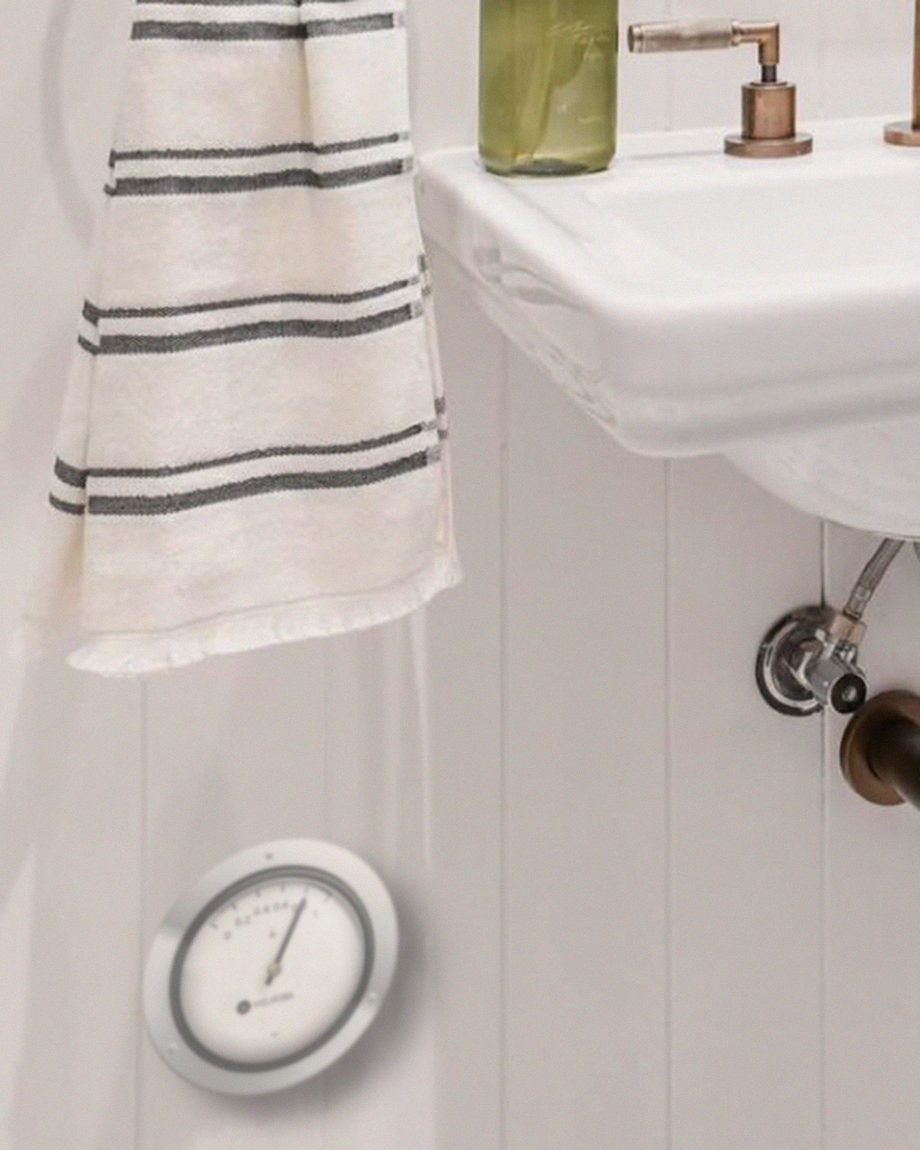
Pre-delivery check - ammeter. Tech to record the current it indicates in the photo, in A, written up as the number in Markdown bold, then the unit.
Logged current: **0.8** A
